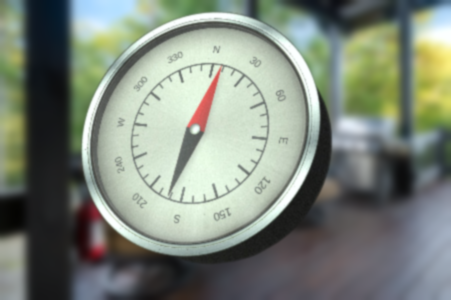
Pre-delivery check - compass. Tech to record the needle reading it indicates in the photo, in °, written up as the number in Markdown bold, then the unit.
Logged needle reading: **10** °
